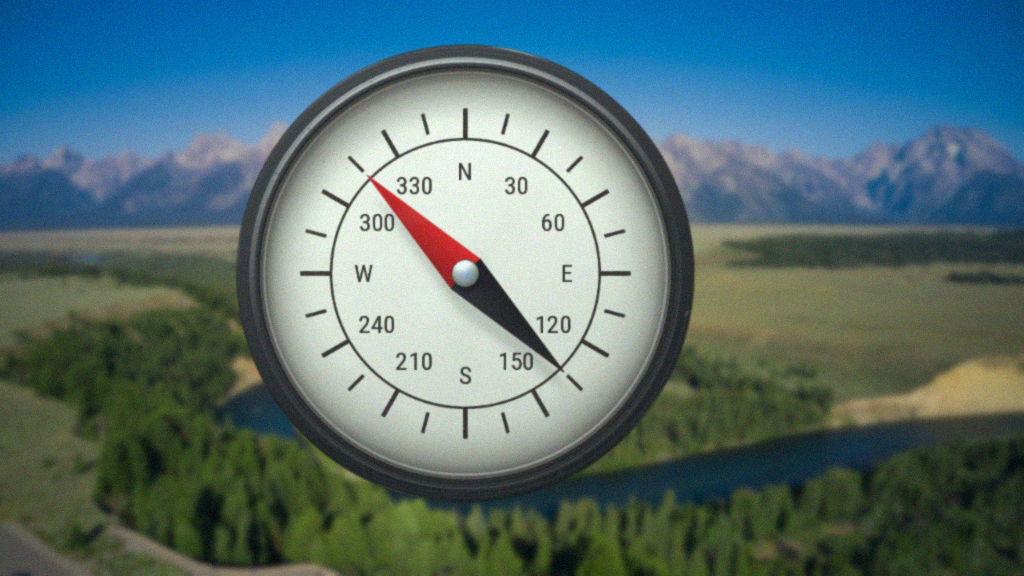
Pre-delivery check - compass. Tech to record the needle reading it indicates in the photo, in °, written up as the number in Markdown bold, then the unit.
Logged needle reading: **315** °
